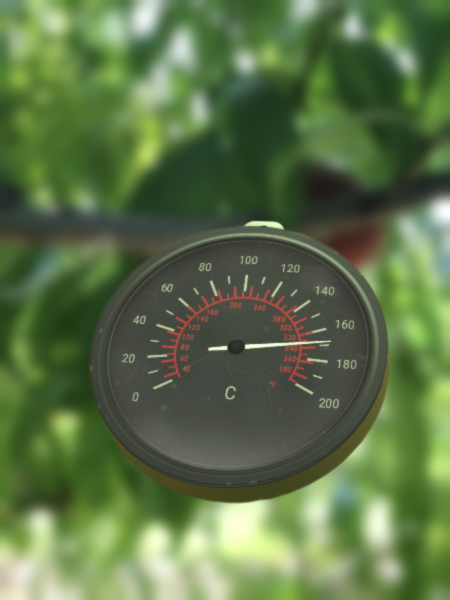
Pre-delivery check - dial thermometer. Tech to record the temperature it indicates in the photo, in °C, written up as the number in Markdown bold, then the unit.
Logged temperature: **170** °C
